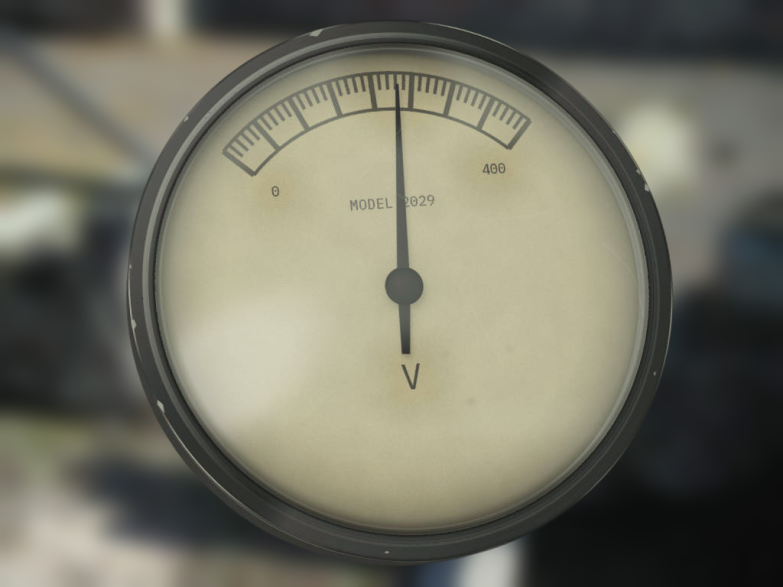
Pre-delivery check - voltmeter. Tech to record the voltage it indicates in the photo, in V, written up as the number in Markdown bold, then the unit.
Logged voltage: **230** V
